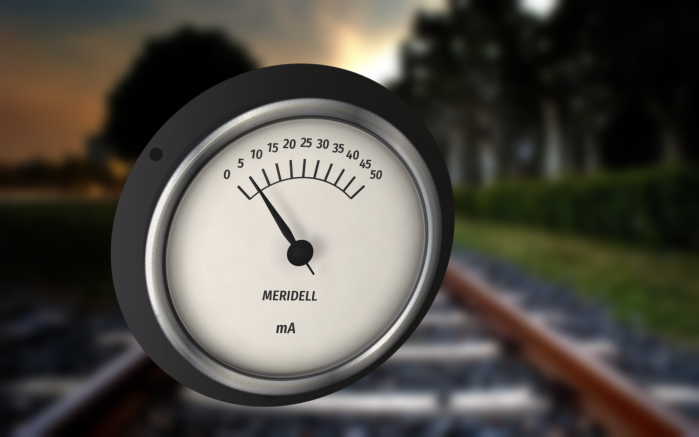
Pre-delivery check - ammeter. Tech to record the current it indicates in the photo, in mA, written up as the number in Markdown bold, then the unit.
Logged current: **5** mA
